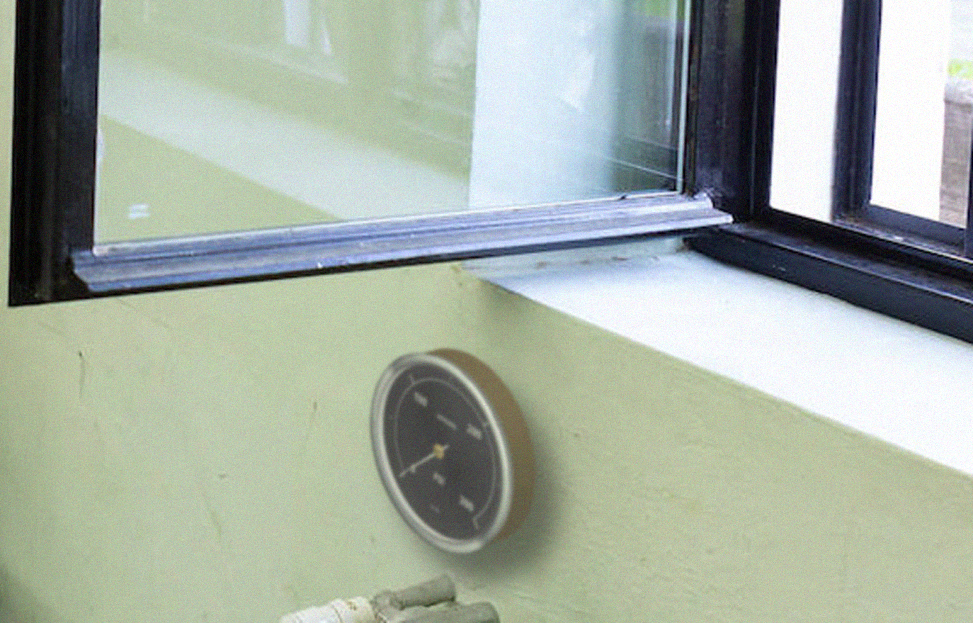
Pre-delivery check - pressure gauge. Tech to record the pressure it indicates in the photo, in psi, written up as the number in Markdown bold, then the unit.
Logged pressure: **0** psi
